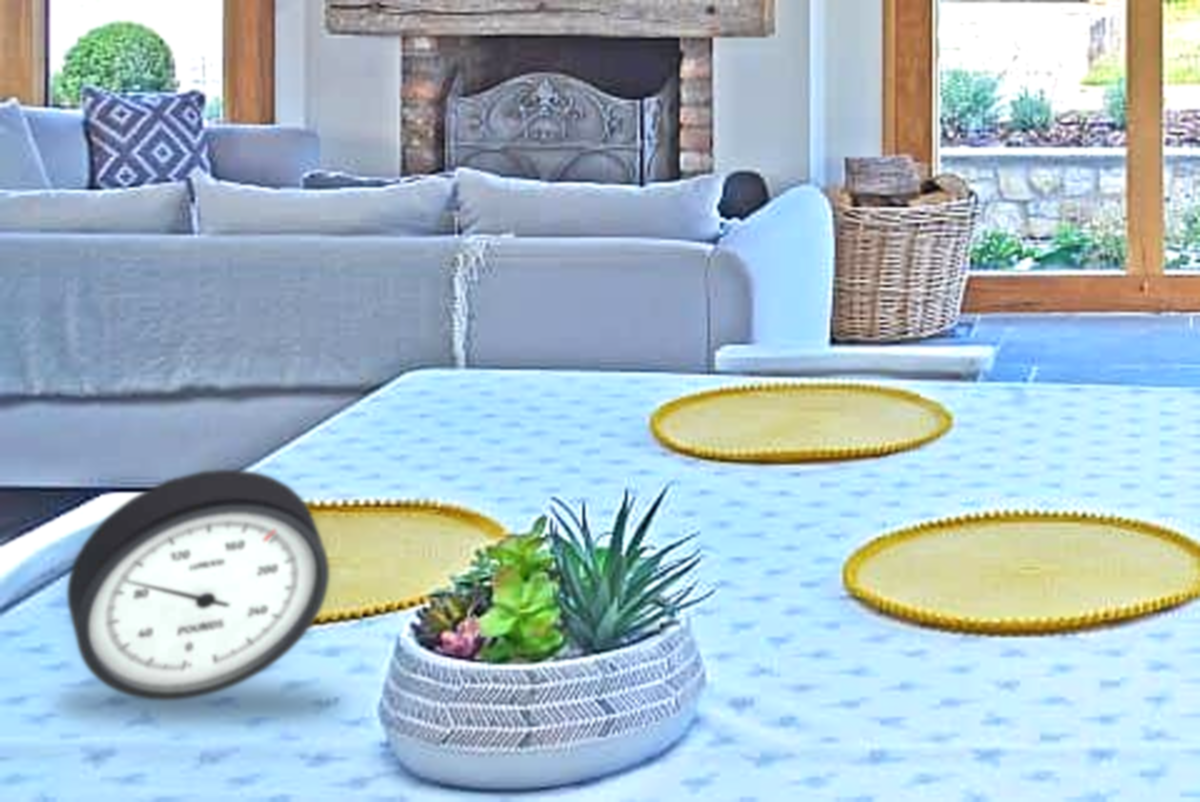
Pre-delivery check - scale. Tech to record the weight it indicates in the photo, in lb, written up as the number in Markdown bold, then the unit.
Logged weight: **90** lb
